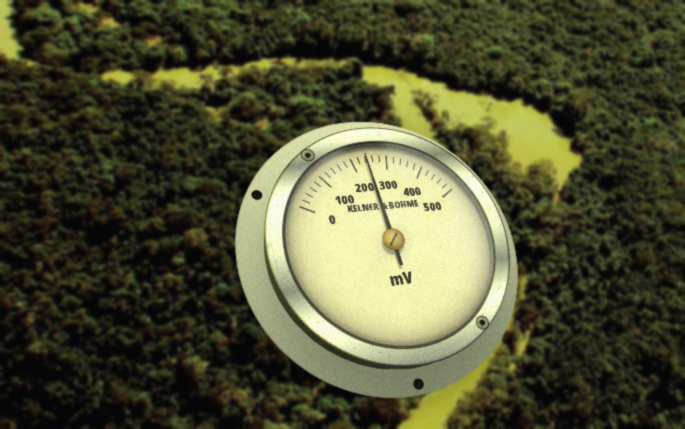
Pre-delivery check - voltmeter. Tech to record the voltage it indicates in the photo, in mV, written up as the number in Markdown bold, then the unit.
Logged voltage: **240** mV
